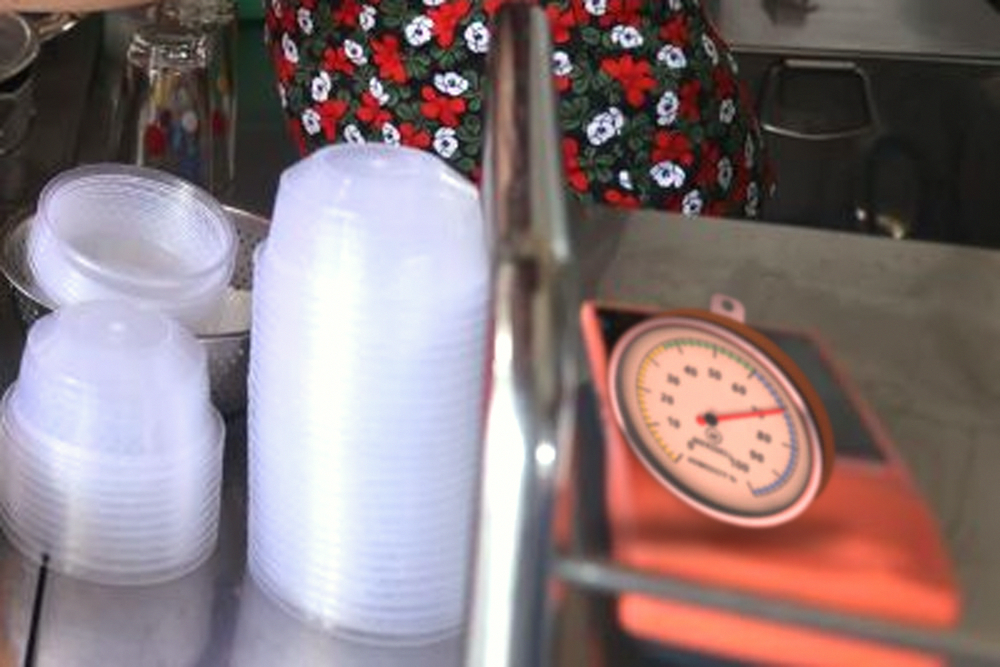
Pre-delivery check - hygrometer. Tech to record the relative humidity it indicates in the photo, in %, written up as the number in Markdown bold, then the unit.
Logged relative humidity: **70** %
